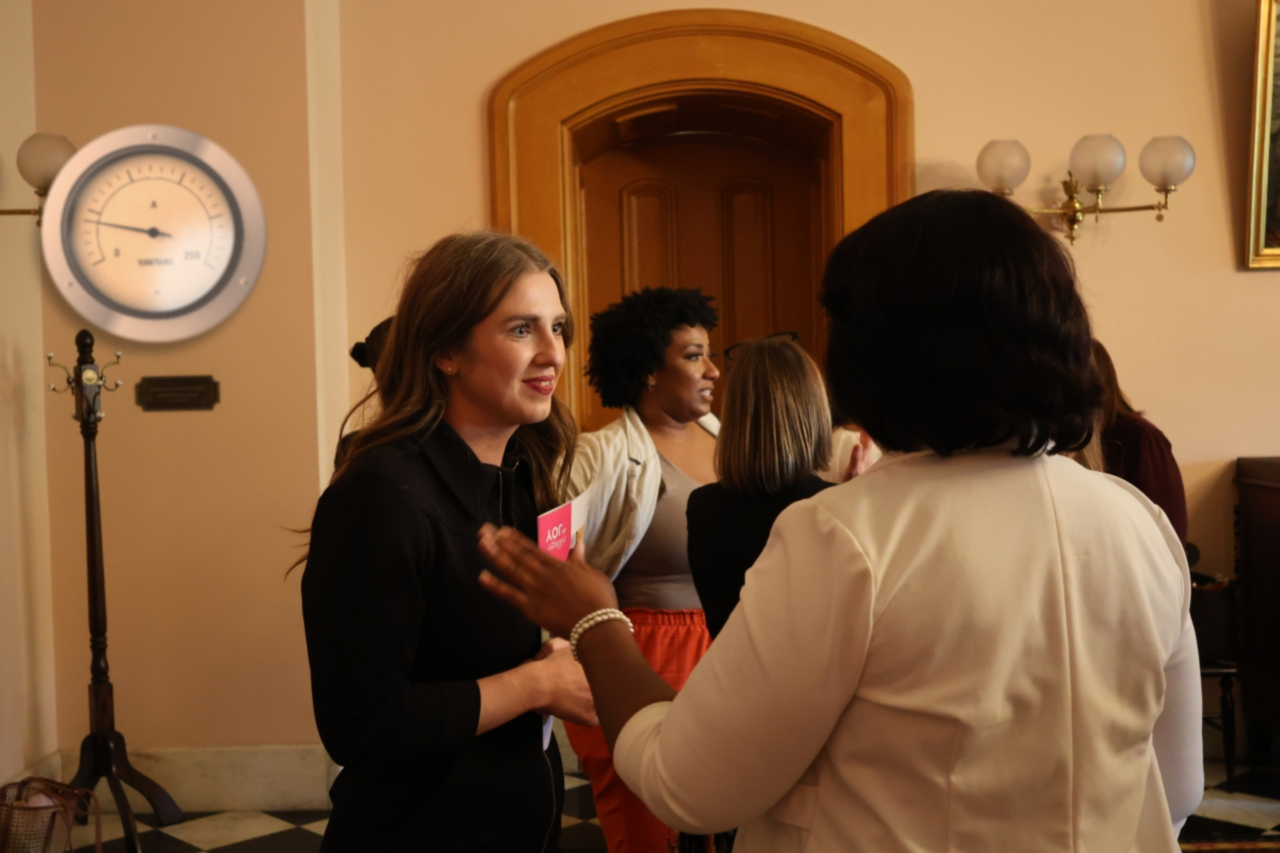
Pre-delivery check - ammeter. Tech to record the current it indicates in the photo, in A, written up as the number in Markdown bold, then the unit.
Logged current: **40** A
